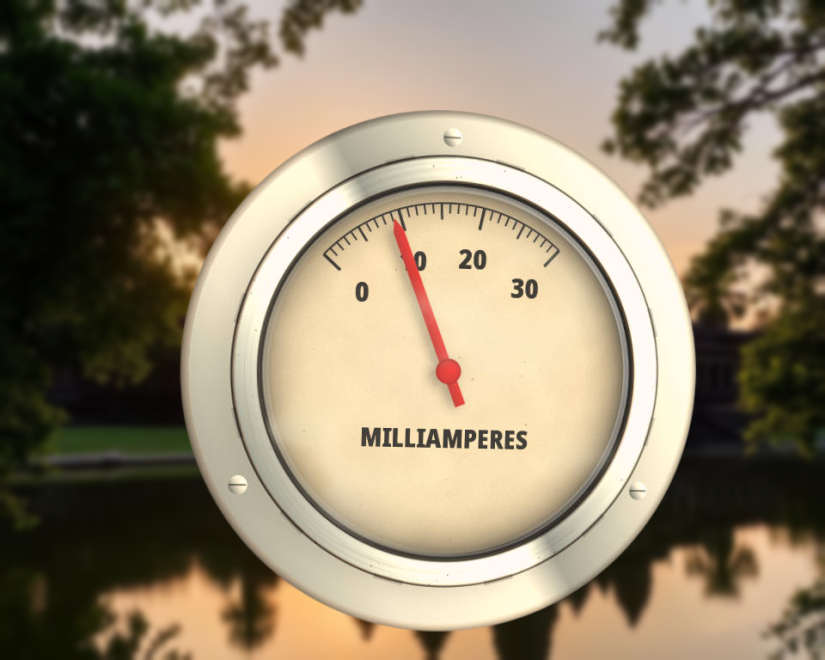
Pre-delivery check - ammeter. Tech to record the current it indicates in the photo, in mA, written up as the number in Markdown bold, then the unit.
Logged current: **9** mA
